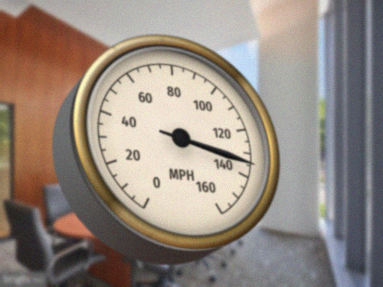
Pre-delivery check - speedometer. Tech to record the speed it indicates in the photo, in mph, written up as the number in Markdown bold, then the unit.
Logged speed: **135** mph
